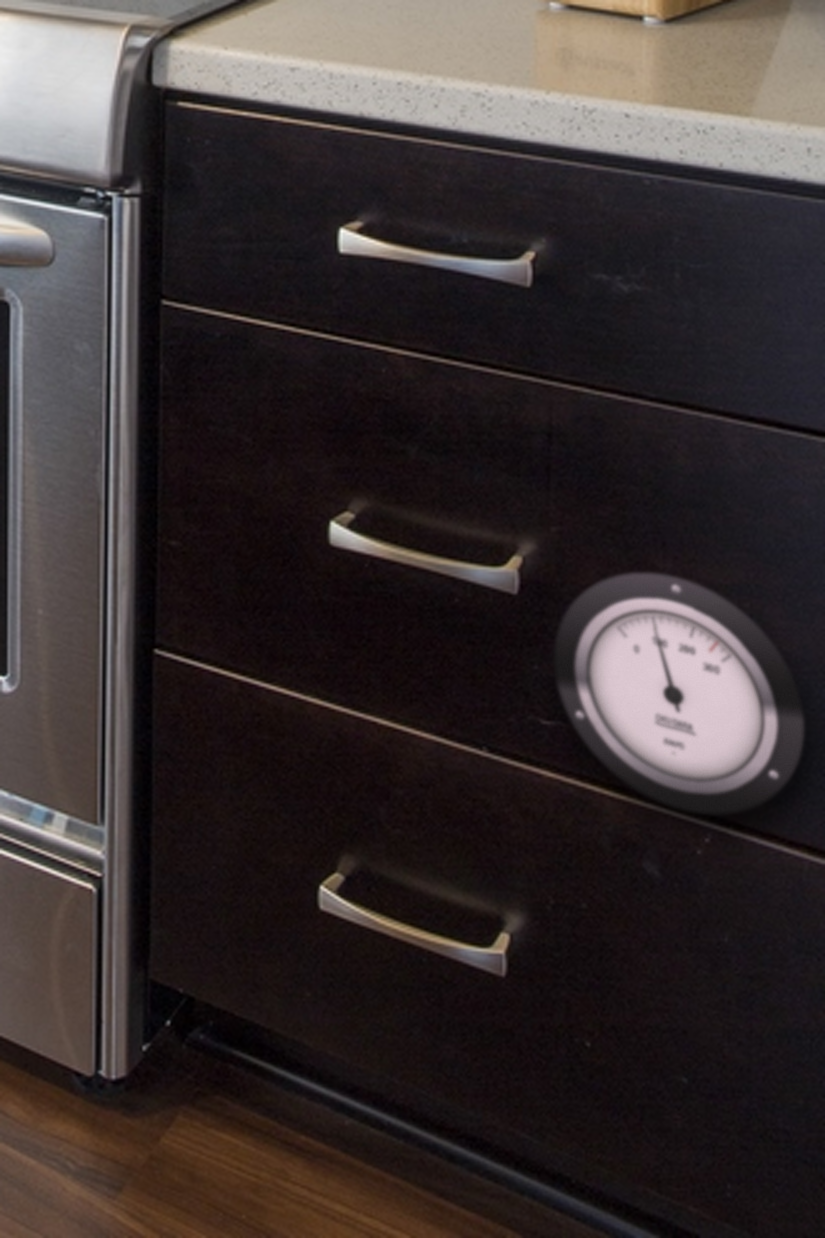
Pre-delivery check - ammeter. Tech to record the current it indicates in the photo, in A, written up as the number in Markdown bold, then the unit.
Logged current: **100** A
